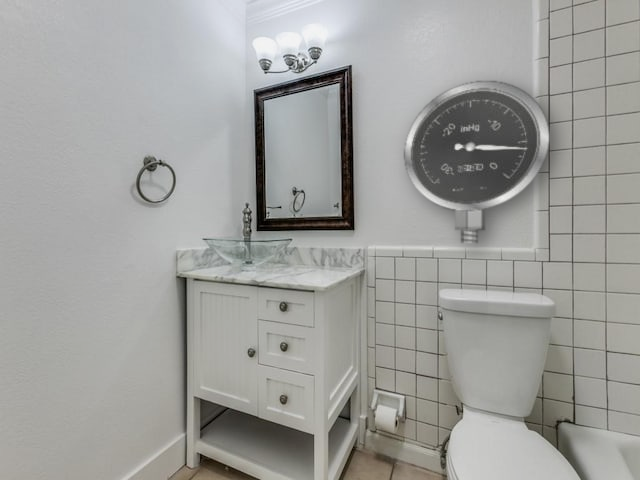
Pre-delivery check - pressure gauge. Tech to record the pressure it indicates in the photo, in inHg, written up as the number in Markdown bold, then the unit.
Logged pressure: **-4** inHg
